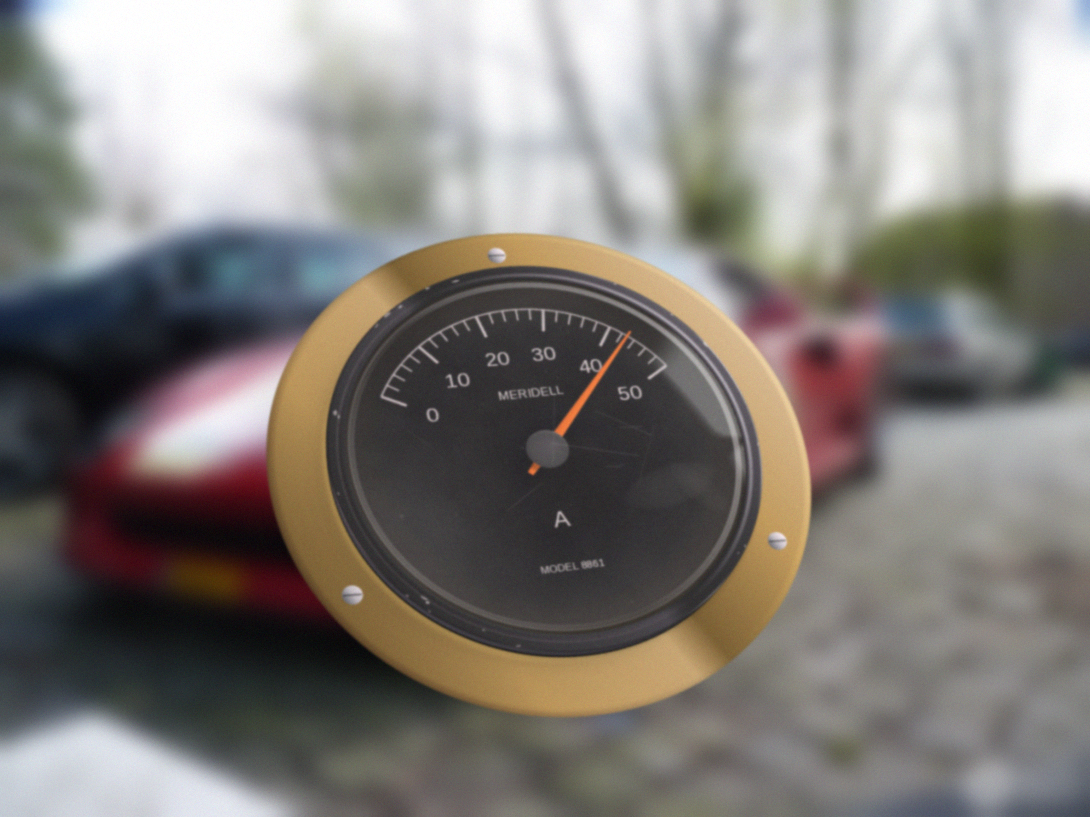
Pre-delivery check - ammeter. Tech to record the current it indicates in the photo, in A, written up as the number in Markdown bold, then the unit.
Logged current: **43** A
